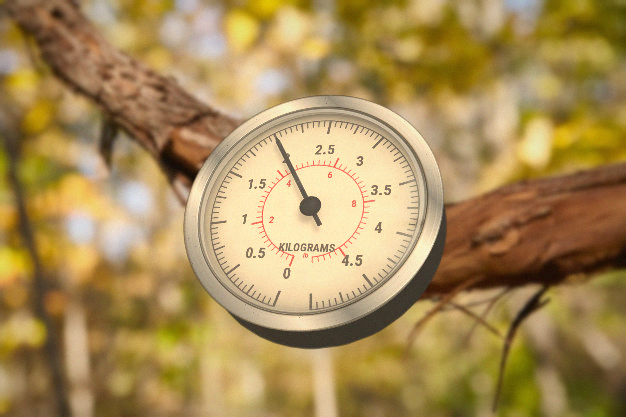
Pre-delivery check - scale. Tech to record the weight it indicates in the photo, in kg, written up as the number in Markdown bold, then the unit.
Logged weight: **2** kg
